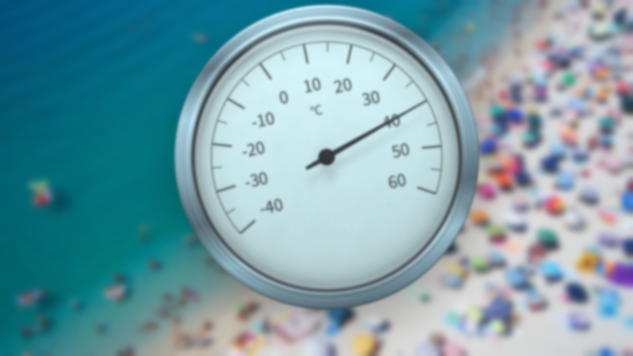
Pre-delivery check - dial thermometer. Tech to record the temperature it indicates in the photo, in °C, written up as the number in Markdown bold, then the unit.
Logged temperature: **40** °C
